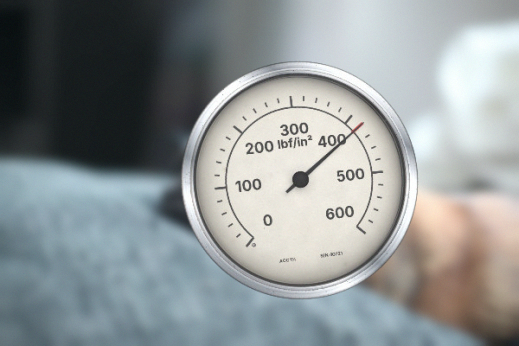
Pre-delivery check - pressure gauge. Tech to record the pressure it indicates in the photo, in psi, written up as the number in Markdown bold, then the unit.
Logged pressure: **420** psi
